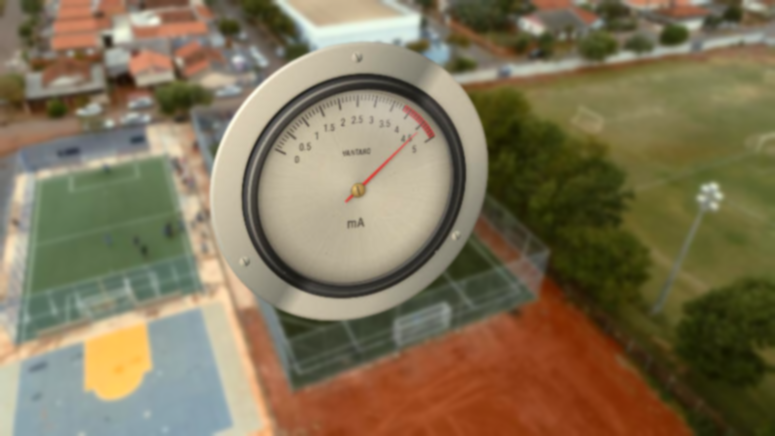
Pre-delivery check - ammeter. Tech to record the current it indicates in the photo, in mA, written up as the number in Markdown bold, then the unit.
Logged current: **4.5** mA
